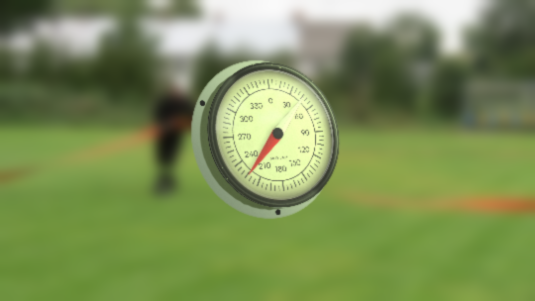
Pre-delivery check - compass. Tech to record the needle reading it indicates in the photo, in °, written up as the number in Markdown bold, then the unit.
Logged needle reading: **225** °
